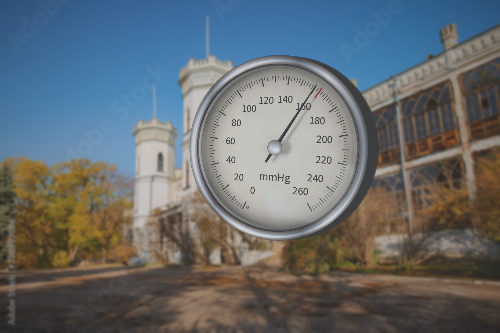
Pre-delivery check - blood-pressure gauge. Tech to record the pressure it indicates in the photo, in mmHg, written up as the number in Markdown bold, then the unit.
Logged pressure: **160** mmHg
